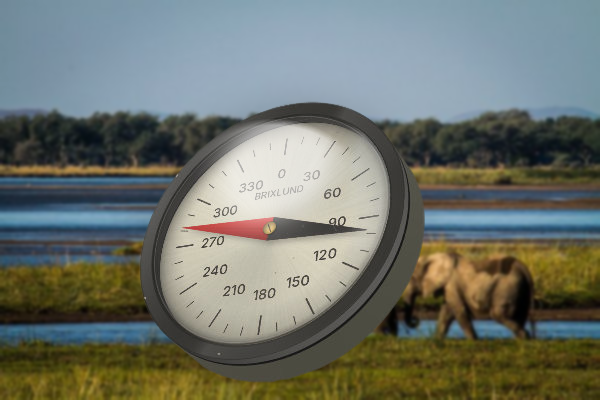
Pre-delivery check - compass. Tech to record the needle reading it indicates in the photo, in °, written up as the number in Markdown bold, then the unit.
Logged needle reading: **280** °
